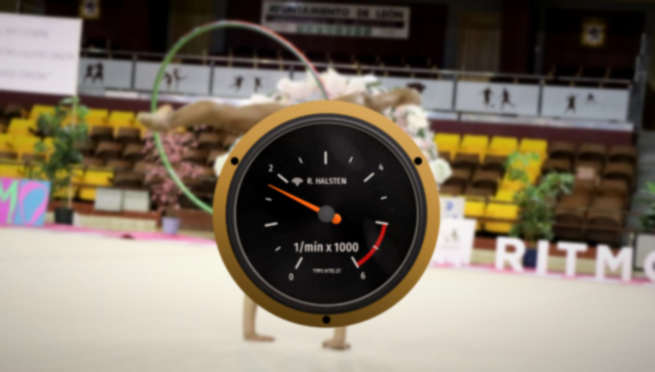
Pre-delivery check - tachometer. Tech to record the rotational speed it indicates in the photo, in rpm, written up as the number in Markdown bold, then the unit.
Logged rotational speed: **1750** rpm
